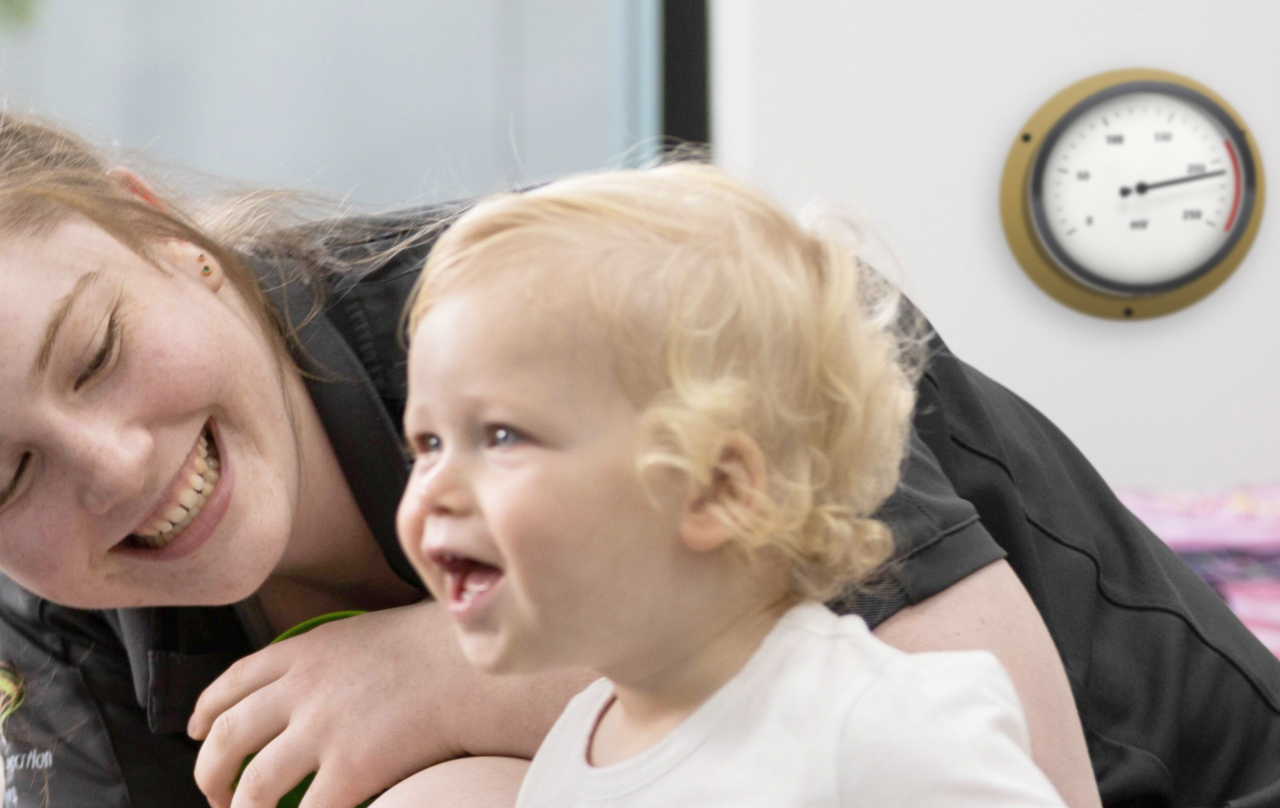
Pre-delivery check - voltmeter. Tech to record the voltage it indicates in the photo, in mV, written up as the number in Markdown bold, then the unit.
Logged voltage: **210** mV
